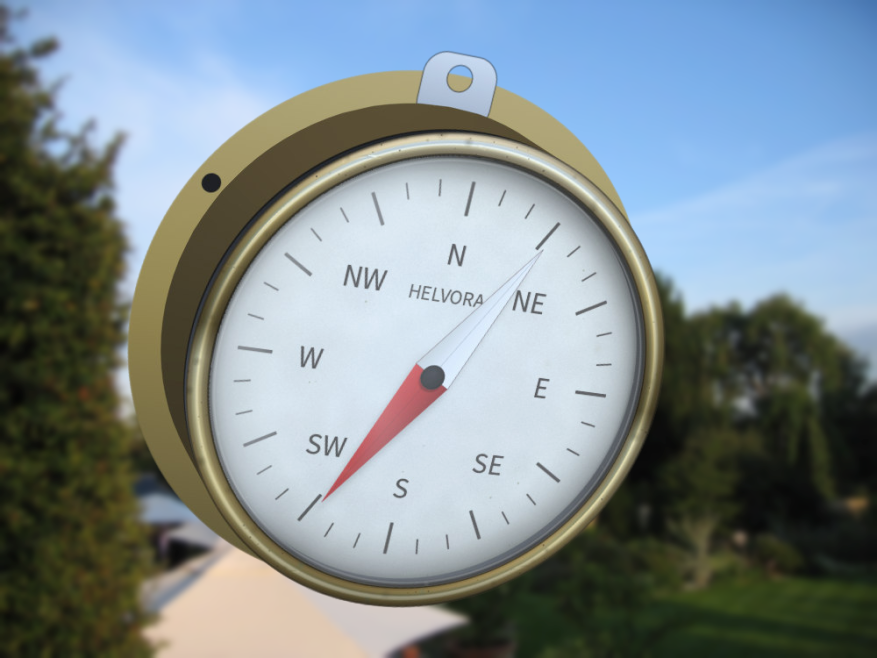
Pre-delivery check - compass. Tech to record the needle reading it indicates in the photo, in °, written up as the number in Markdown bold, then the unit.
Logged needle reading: **210** °
